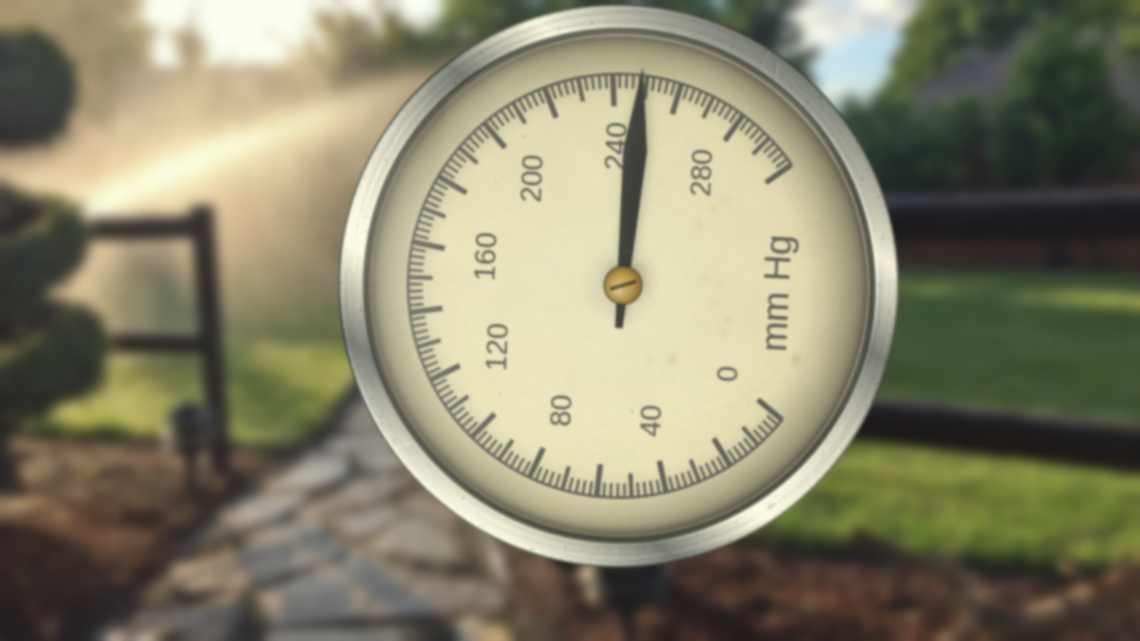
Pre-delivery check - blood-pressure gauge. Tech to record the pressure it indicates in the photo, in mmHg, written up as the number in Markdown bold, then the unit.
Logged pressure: **248** mmHg
